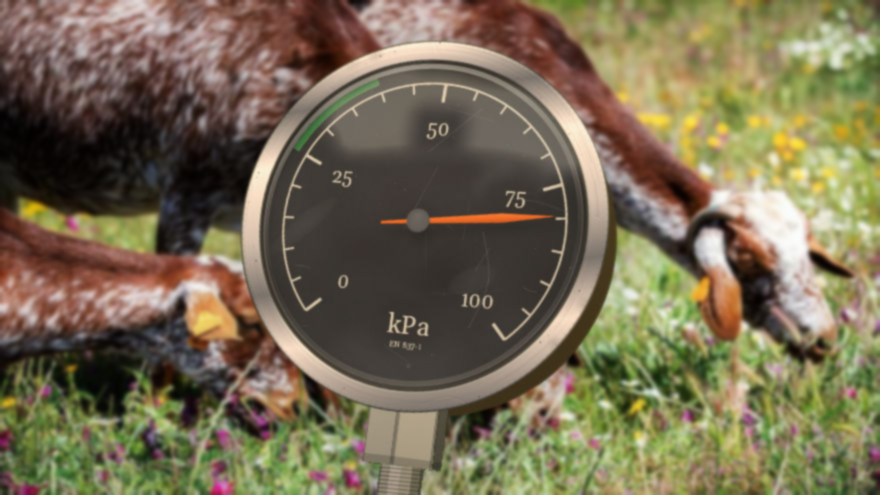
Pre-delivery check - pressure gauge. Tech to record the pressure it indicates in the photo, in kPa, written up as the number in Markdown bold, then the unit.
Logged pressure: **80** kPa
